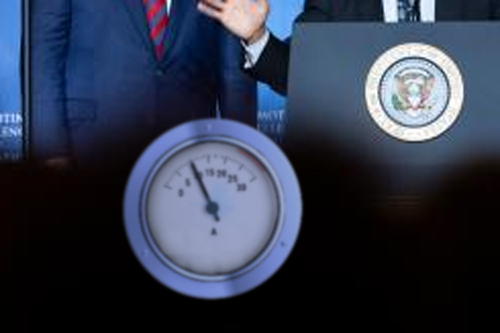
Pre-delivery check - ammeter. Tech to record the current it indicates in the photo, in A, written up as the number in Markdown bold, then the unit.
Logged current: **10** A
